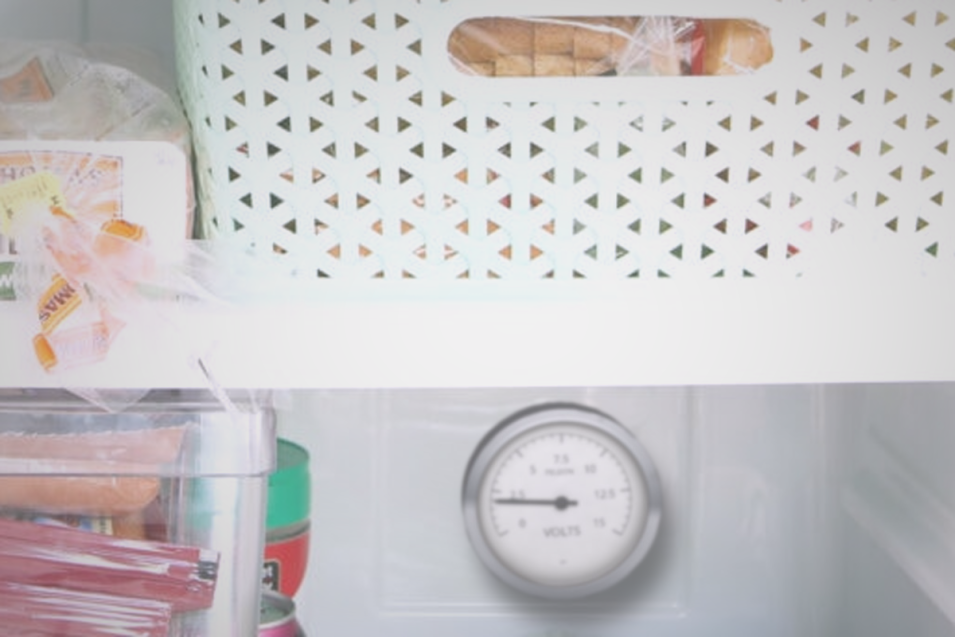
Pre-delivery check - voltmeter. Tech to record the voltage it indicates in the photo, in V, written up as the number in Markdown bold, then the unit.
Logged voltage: **2** V
